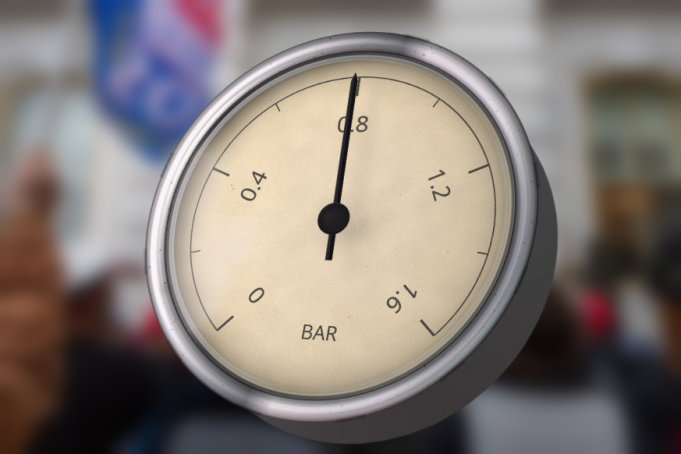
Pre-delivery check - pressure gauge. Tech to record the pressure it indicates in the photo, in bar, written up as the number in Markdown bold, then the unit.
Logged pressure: **0.8** bar
